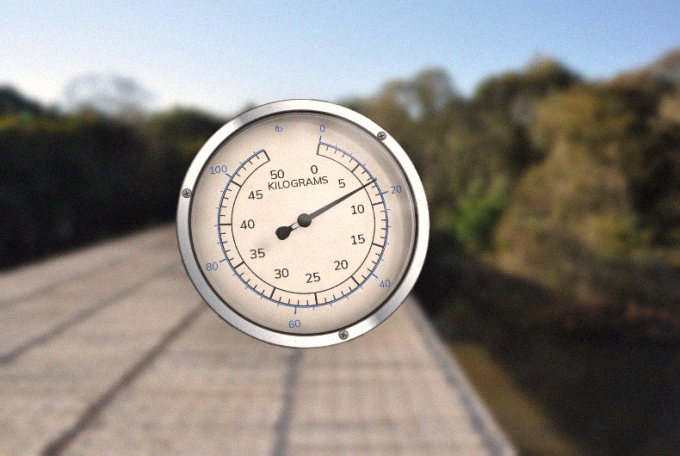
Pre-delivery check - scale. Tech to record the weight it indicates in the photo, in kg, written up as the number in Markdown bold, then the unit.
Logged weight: **7.5** kg
